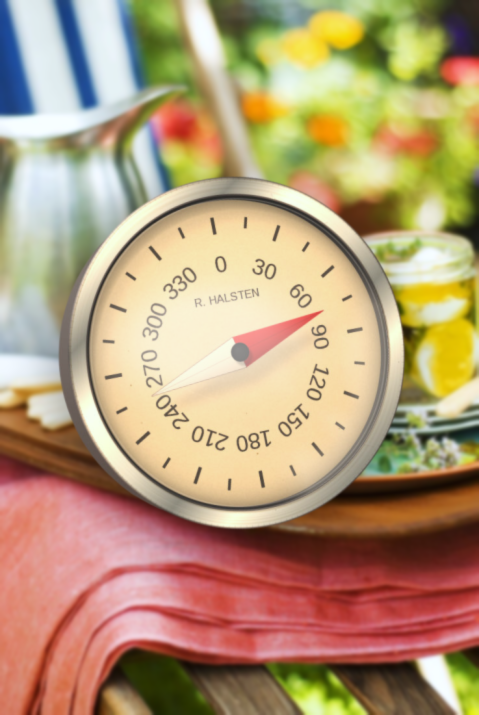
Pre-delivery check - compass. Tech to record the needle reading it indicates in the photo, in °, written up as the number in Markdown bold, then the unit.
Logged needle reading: **75** °
